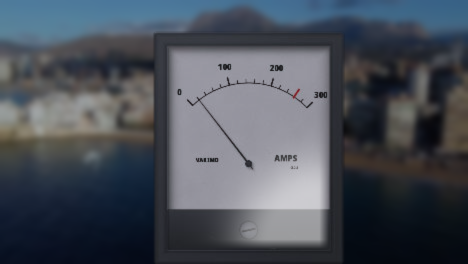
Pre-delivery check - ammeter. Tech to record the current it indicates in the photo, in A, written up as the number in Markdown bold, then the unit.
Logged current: **20** A
